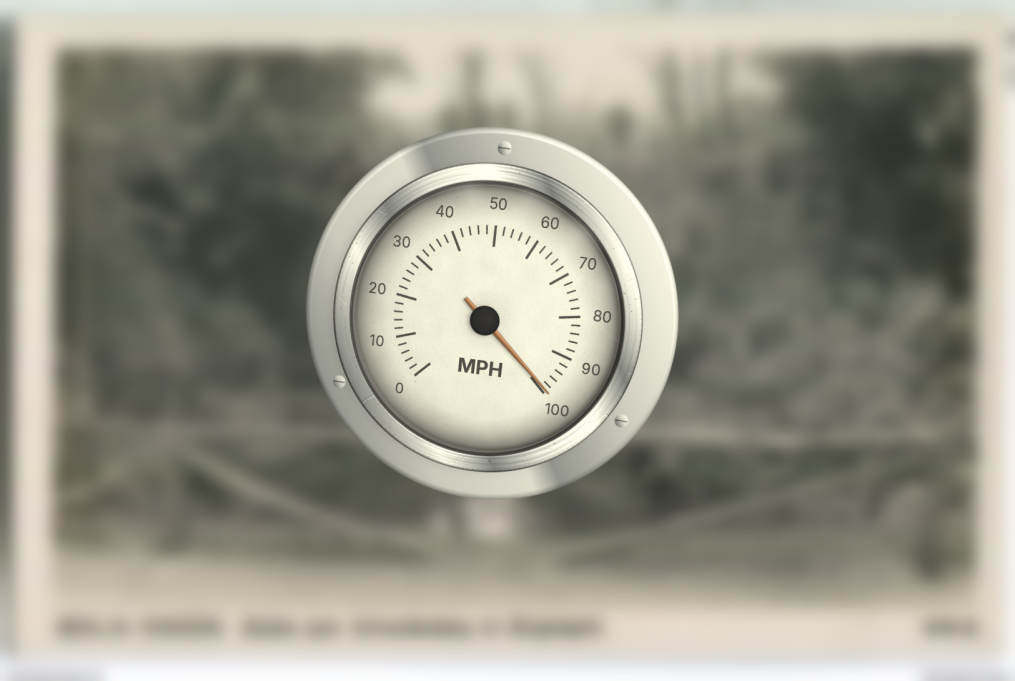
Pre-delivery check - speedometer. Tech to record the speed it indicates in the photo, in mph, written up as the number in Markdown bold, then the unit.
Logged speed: **99** mph
